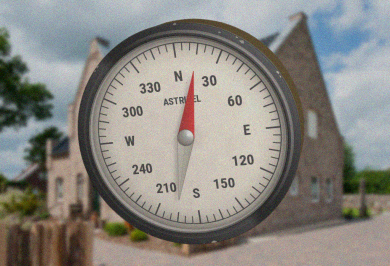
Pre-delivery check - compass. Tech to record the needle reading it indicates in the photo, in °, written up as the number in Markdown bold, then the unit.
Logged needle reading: **15** °
